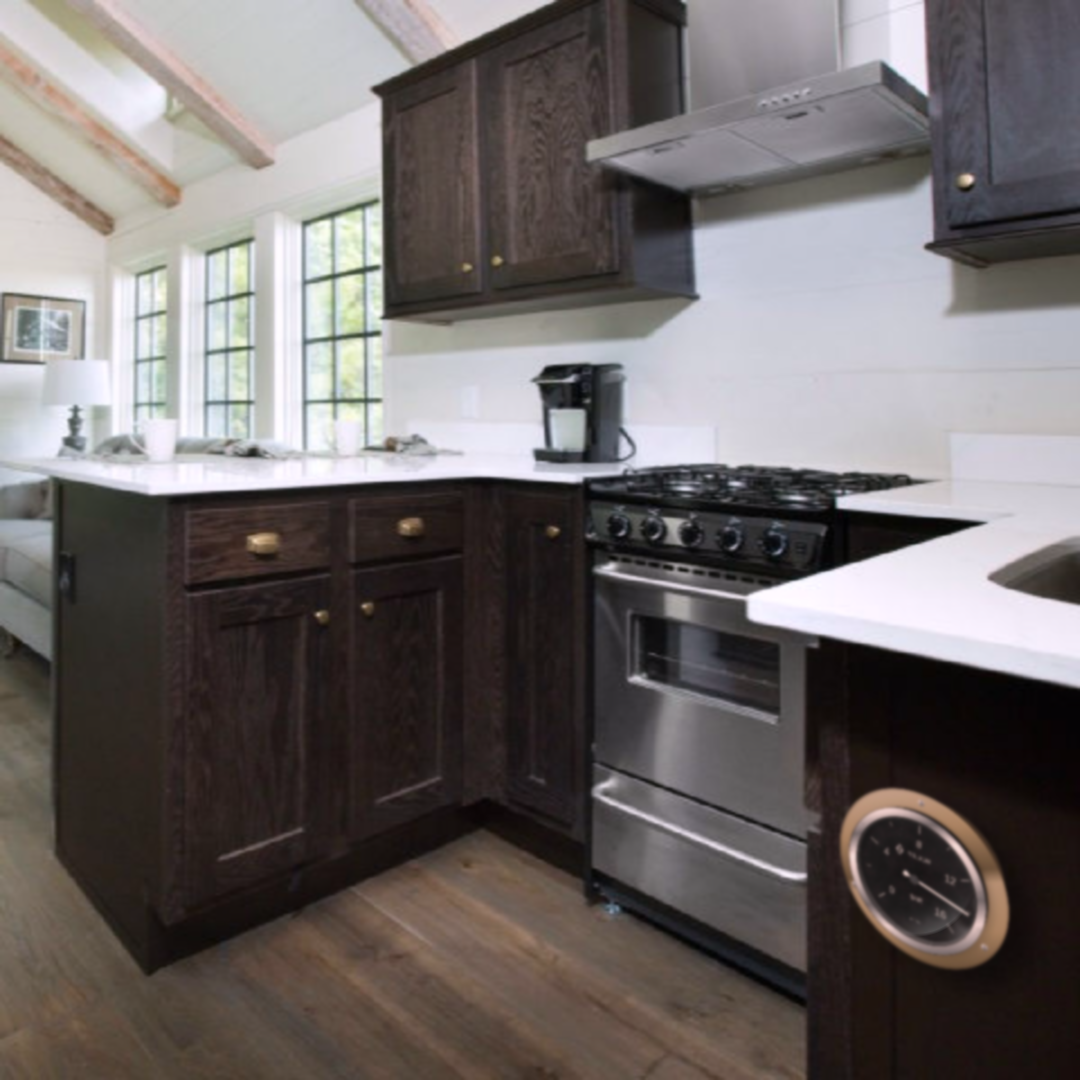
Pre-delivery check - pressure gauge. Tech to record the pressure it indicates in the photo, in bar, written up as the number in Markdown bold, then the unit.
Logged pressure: **14** bar
